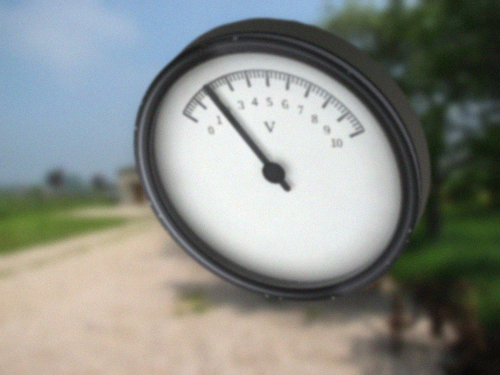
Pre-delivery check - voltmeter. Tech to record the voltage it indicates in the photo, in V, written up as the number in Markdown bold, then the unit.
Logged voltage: **2** V
